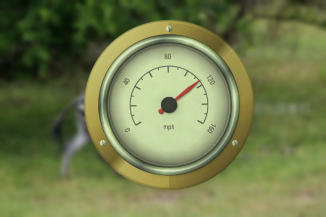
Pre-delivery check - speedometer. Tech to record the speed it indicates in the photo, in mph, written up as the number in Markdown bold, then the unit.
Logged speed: **115** mph
